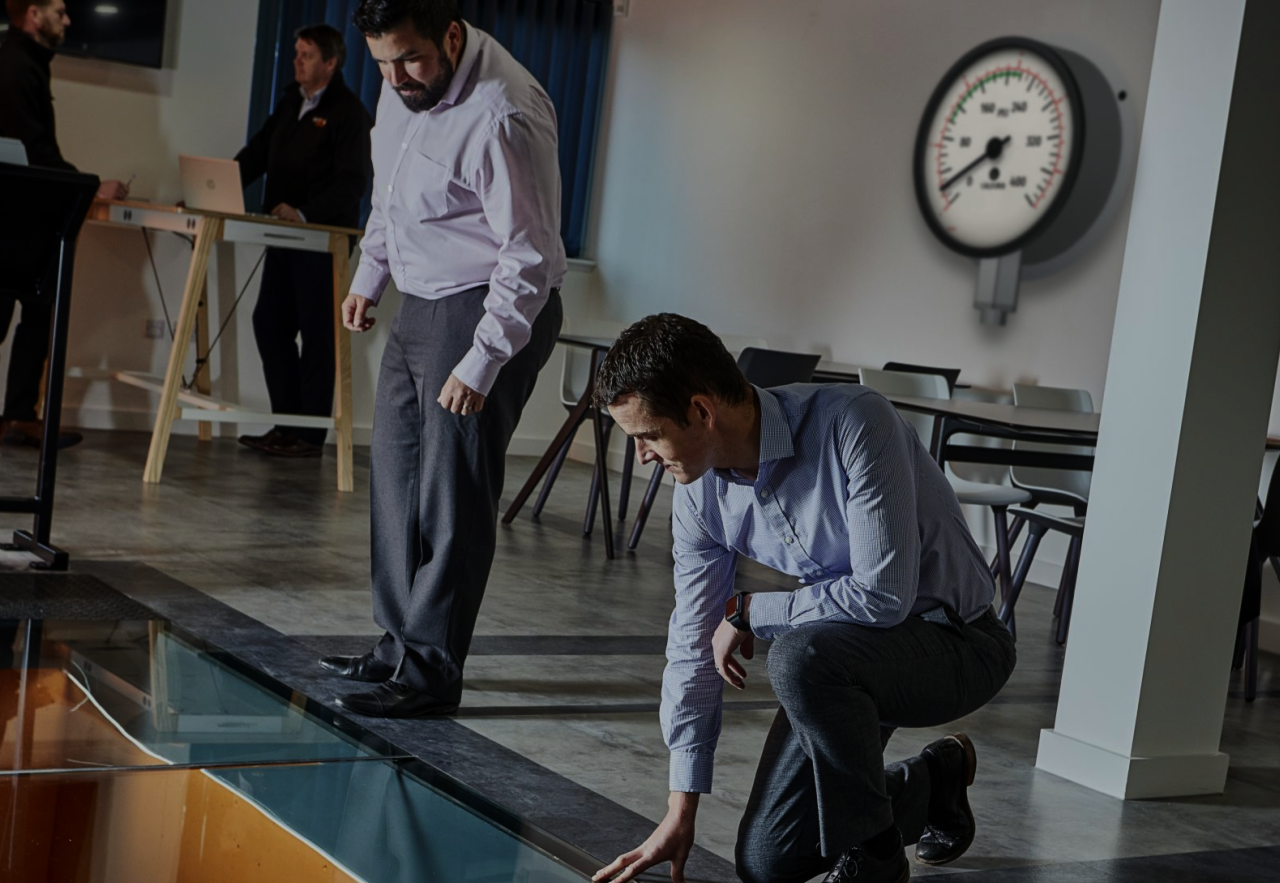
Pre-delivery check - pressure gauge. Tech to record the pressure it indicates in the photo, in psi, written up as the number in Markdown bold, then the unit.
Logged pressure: **20** psi
